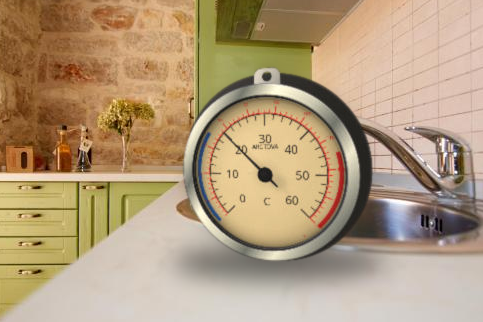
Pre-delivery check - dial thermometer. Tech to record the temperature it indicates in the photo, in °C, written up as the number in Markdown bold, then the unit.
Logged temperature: **20** °C
